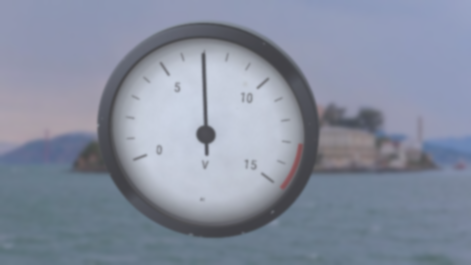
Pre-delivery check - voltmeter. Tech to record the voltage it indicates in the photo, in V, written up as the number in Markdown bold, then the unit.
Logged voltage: **7** V
